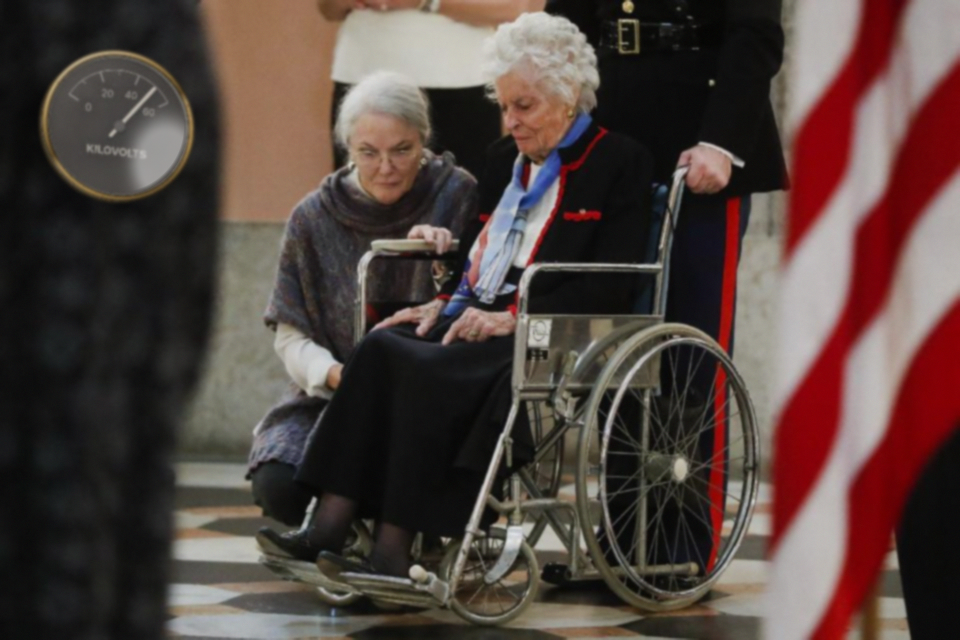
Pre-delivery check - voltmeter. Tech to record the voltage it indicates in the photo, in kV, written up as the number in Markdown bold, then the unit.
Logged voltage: **50** kV
